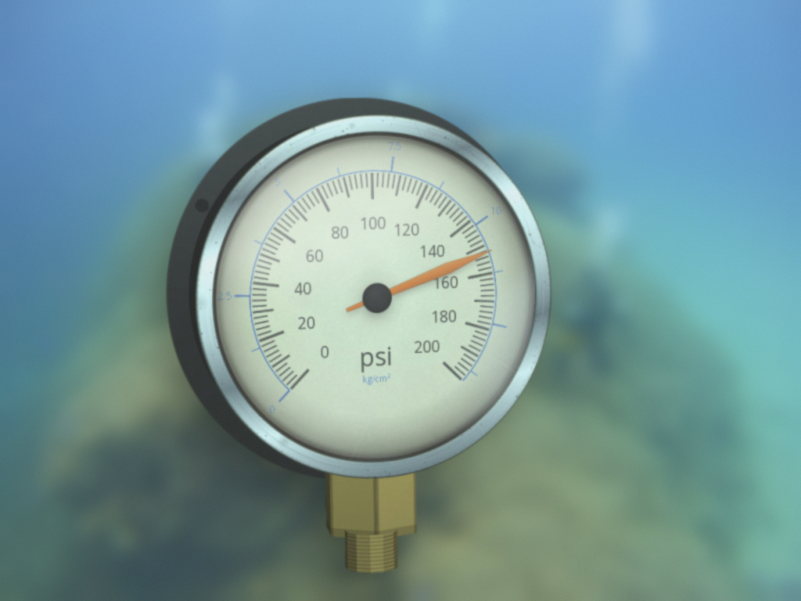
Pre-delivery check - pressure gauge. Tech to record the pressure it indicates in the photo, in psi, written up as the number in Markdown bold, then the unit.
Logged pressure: **152** psi
